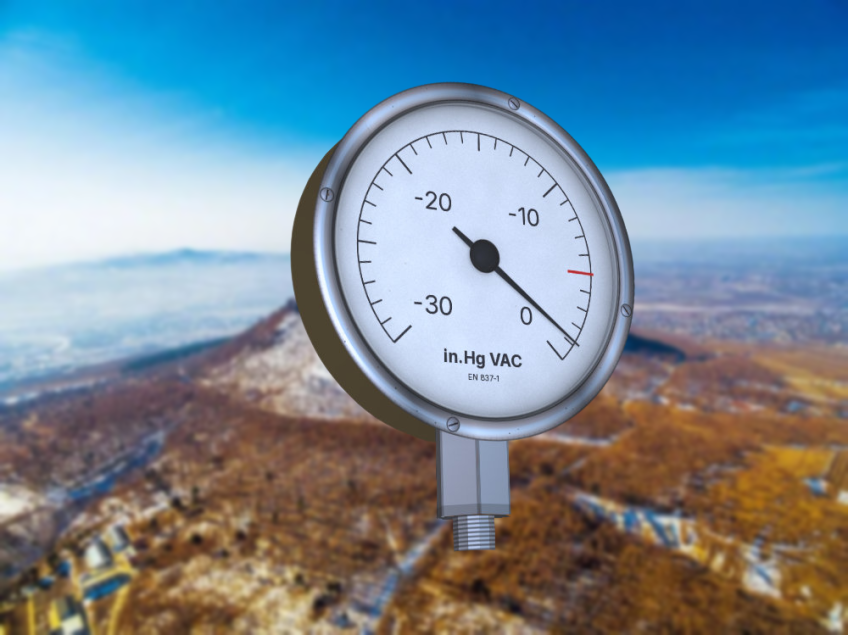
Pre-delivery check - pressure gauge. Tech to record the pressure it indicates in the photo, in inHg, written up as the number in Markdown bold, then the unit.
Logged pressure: **-1** inHg
